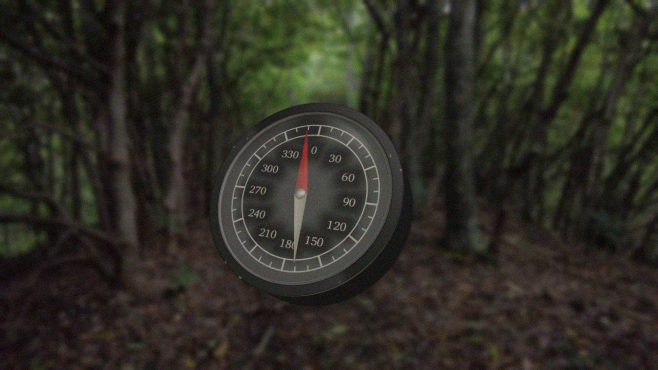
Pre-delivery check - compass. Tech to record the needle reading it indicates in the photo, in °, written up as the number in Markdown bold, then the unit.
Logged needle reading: **350** °
